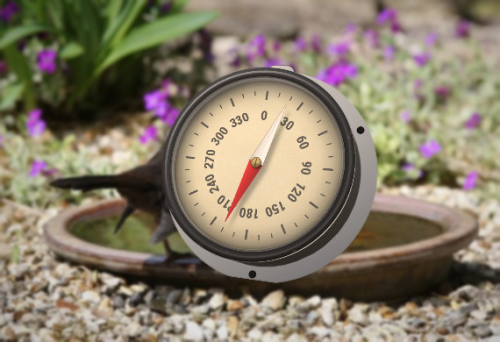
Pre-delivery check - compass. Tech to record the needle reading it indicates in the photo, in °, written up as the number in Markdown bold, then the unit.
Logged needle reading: **200** °
